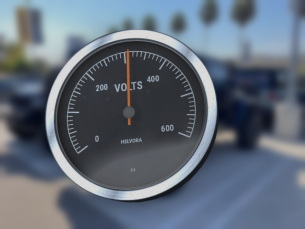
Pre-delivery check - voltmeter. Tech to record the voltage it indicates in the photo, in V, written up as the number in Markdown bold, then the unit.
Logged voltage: **310** V
